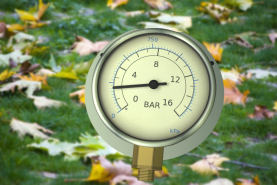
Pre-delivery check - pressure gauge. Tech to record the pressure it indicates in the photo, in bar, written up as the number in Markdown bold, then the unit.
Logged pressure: **2** bar
